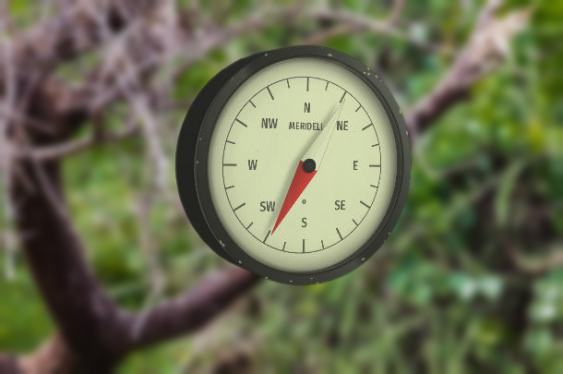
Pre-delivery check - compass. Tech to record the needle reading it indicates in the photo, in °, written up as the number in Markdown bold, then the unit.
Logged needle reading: **210** °
